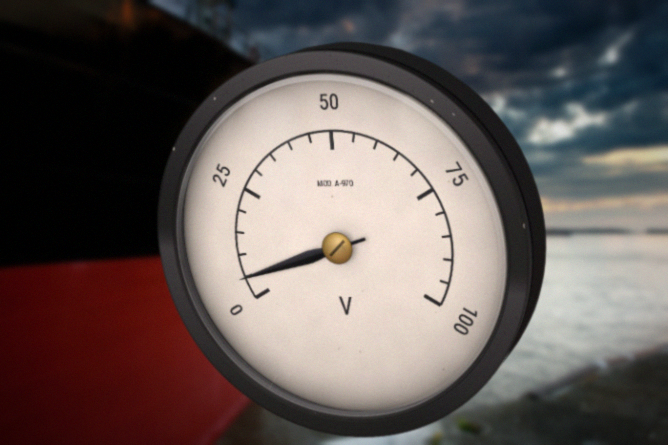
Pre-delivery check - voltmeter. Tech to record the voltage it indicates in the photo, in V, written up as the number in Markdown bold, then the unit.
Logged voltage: **5** V
